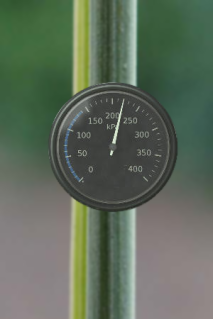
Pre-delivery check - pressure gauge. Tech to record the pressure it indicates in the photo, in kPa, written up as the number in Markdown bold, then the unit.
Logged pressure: **220** kPa
